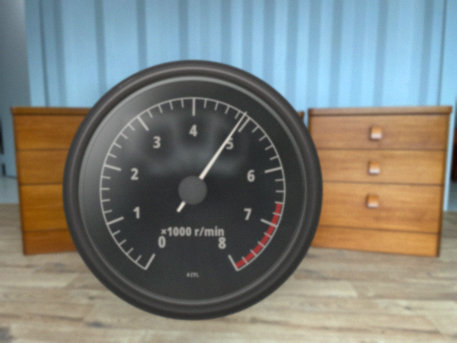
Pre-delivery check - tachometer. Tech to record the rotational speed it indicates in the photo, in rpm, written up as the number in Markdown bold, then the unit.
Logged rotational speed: **4900** rpm
